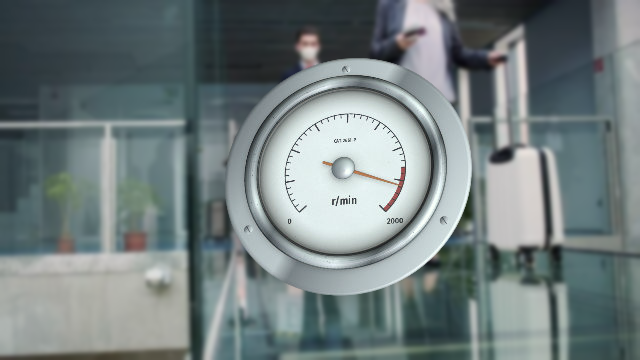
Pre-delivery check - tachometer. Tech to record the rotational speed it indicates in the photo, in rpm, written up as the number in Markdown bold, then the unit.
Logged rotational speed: **1800** rpm
